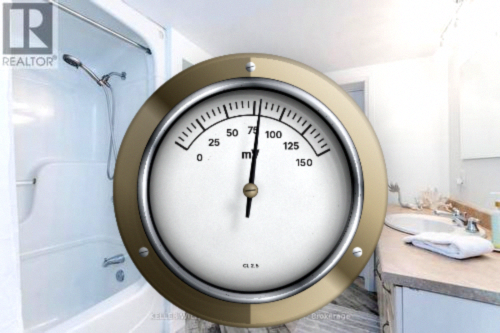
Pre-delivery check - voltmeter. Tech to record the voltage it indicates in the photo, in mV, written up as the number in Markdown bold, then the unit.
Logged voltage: **80** mV
